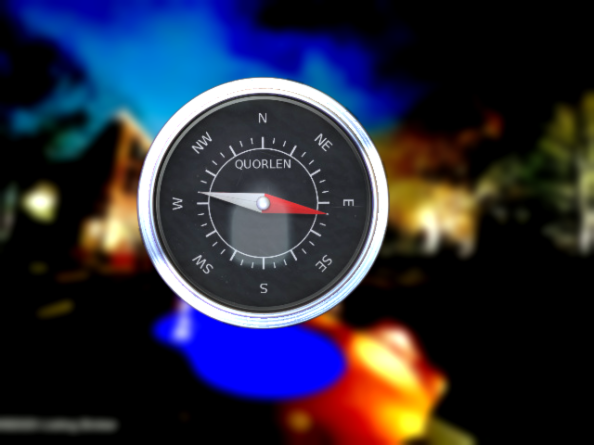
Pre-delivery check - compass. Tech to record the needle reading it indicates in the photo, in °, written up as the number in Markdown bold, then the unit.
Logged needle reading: **100** °
